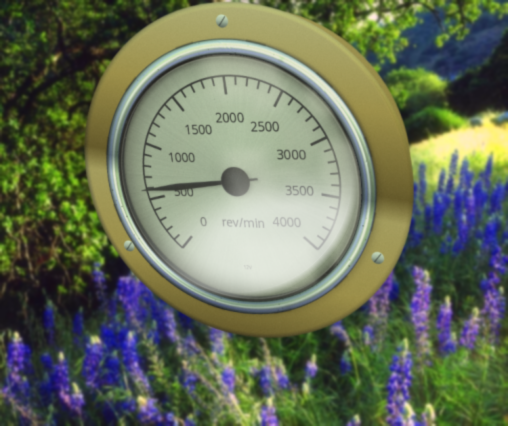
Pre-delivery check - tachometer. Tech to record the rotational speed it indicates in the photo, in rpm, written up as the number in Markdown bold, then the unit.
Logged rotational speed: **600** rpm
